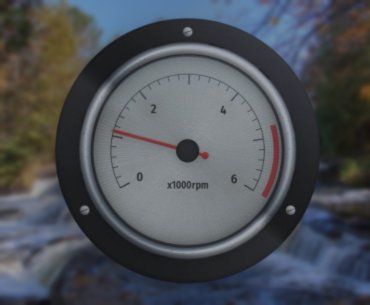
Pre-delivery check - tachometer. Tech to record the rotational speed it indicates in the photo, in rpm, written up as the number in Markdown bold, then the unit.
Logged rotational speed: **1100** rpm
